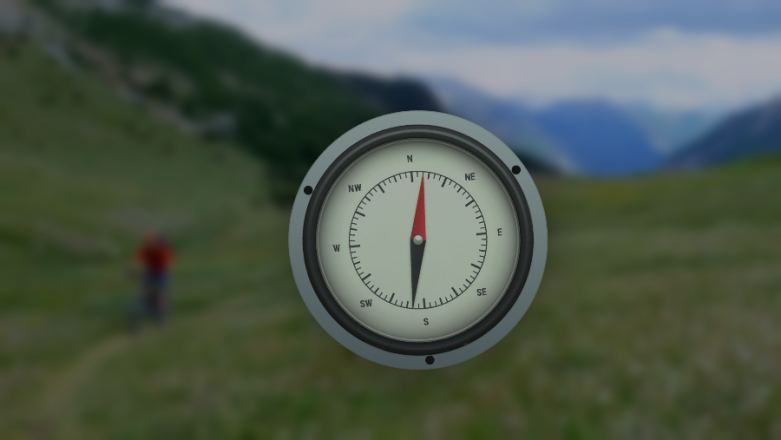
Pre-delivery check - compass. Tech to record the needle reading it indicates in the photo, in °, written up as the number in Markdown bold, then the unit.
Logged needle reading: **10** °
